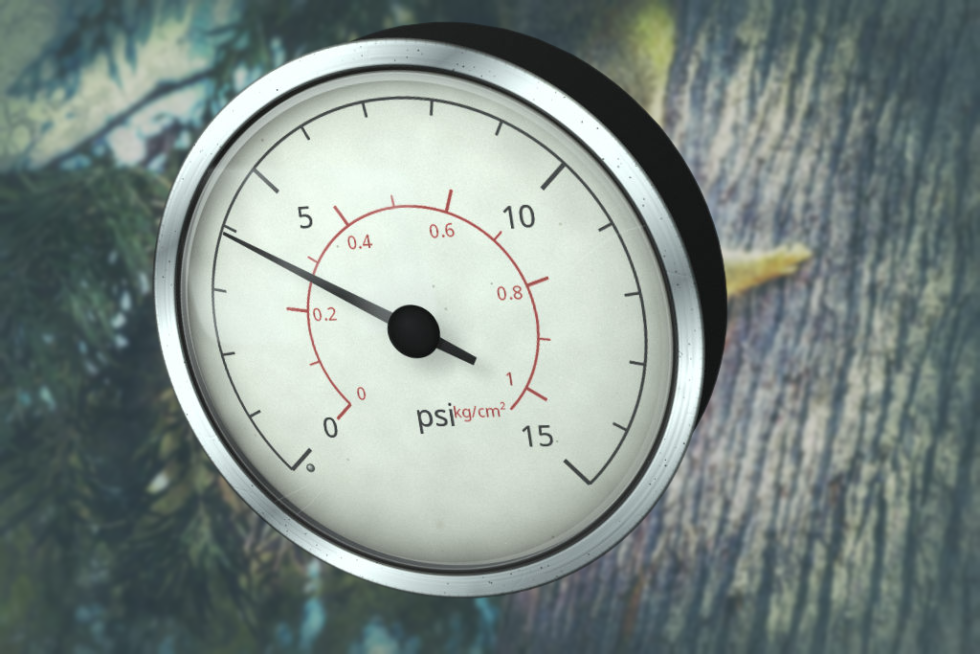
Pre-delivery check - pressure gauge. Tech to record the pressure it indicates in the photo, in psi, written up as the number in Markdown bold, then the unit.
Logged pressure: **4** psi
